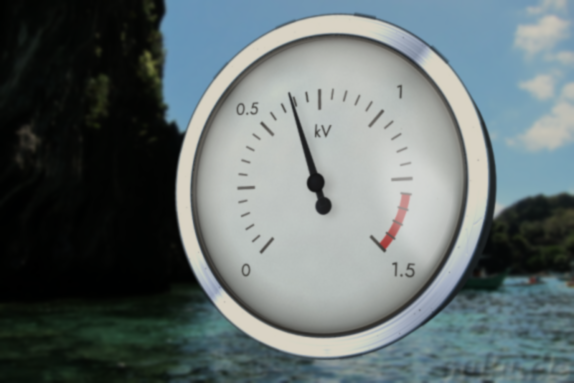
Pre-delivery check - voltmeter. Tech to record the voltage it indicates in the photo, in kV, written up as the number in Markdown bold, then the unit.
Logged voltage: **0.65** kV
